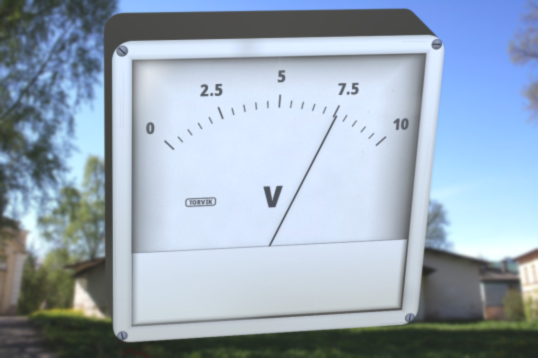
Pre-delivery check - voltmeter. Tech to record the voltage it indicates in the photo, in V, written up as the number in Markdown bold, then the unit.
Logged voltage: **7.5** V
